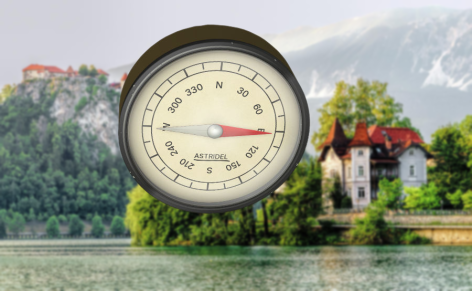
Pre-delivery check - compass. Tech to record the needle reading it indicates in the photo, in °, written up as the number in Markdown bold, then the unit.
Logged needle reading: **90** °
